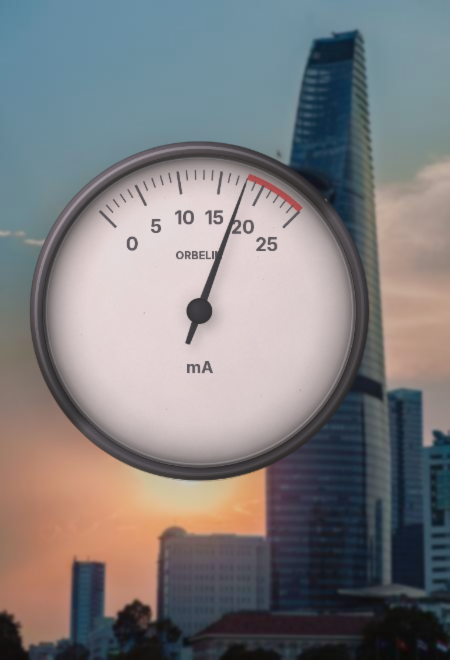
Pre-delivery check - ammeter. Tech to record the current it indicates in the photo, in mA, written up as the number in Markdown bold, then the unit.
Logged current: **18** mA
